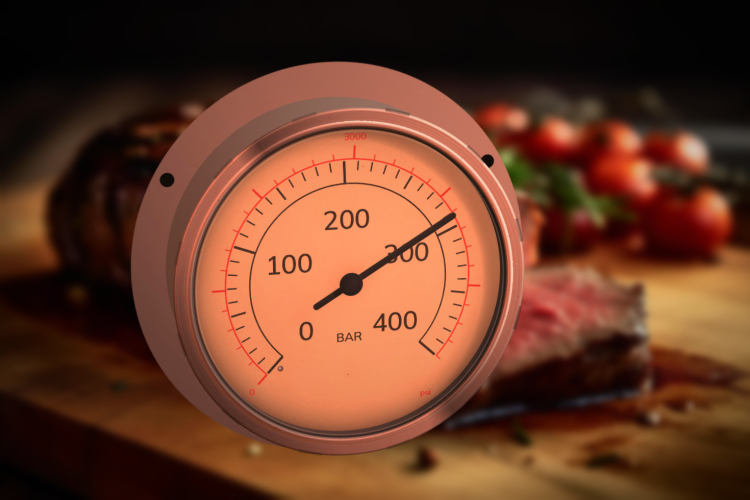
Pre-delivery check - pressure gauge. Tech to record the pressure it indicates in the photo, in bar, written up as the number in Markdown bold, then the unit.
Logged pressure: **290** bar
